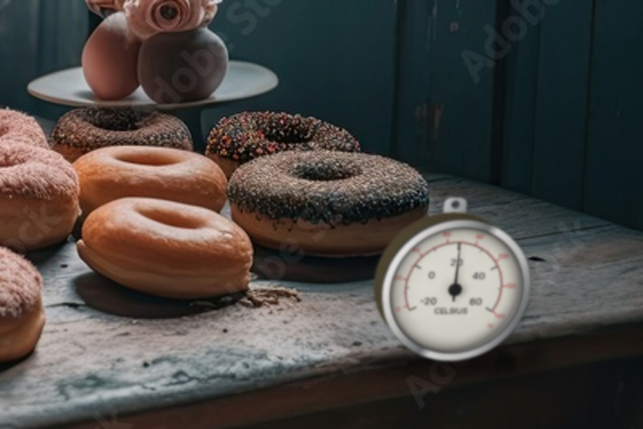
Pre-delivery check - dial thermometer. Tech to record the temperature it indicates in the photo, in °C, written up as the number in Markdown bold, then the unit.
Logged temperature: **20** °C
